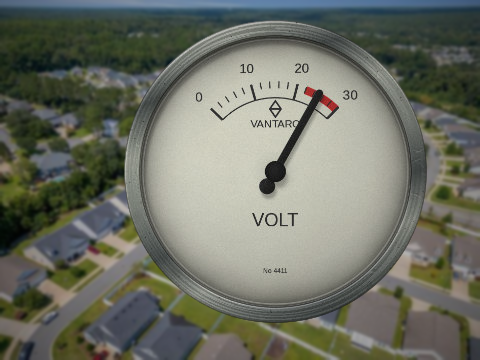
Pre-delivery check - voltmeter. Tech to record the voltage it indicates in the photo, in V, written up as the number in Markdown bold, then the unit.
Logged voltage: **25** V
